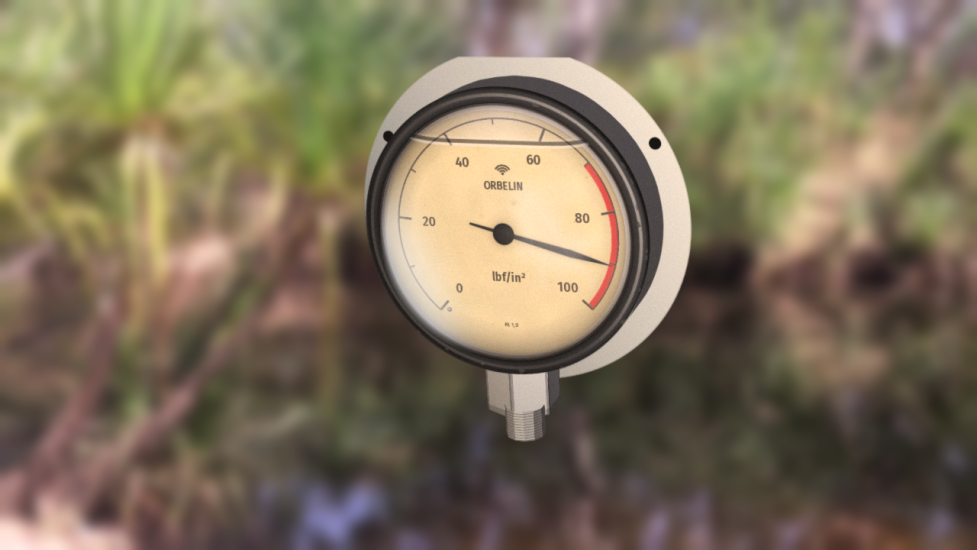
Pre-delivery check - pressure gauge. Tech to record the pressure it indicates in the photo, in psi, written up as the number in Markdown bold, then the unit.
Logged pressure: **90** psi
